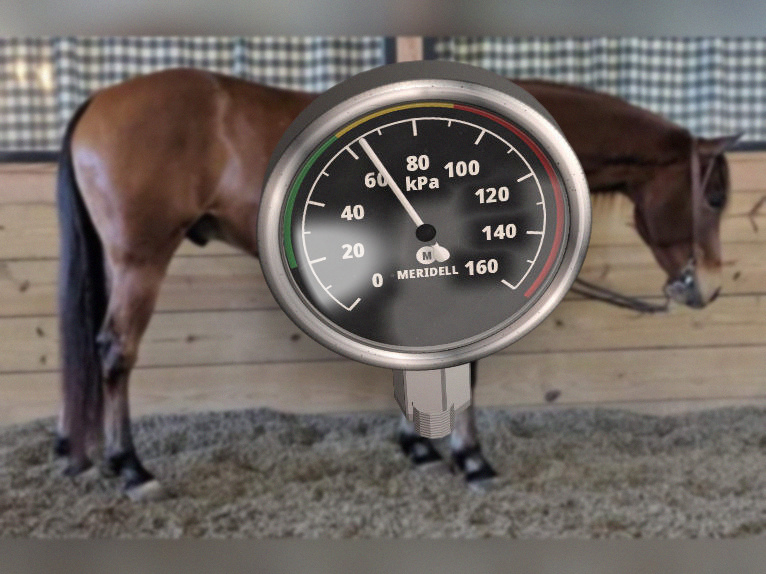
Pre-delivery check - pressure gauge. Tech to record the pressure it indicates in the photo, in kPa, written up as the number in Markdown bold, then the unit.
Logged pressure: **65** kPa
